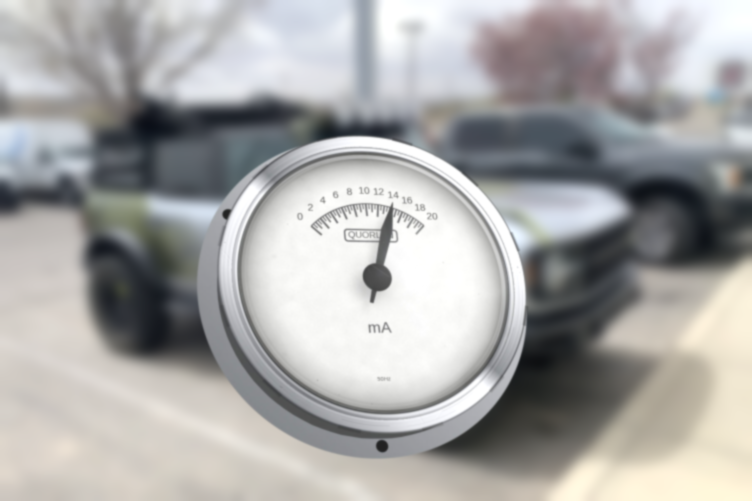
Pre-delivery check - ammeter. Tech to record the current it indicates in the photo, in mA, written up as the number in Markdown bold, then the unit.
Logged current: **14** mA
